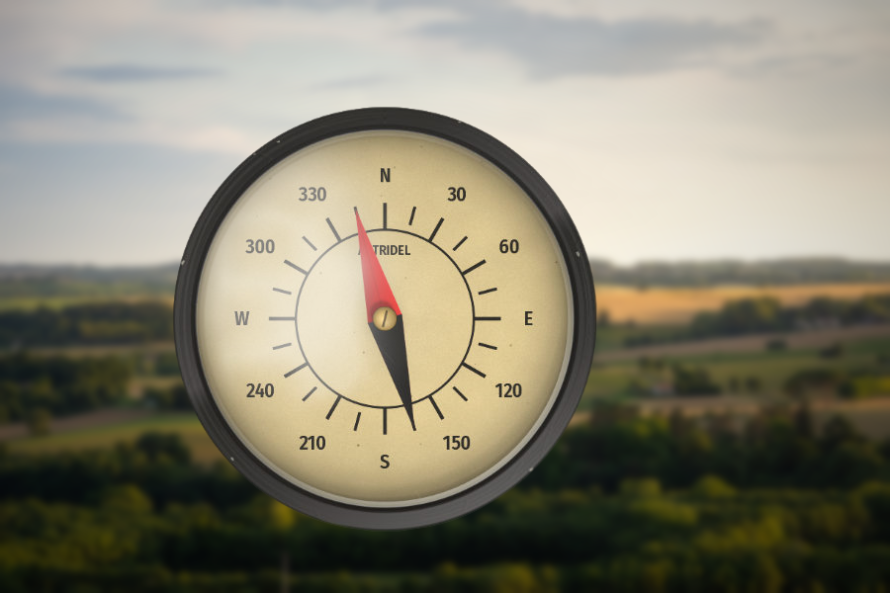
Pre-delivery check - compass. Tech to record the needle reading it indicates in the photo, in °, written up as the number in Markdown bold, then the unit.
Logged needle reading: **345** °
